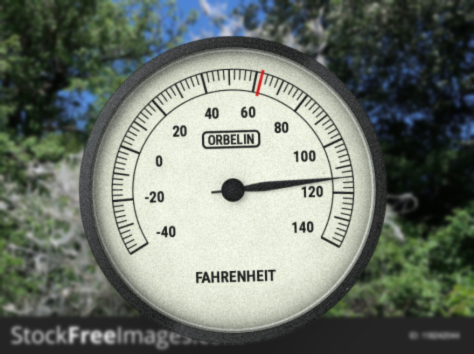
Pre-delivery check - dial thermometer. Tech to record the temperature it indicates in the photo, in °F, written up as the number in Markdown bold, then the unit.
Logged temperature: **114** °F
